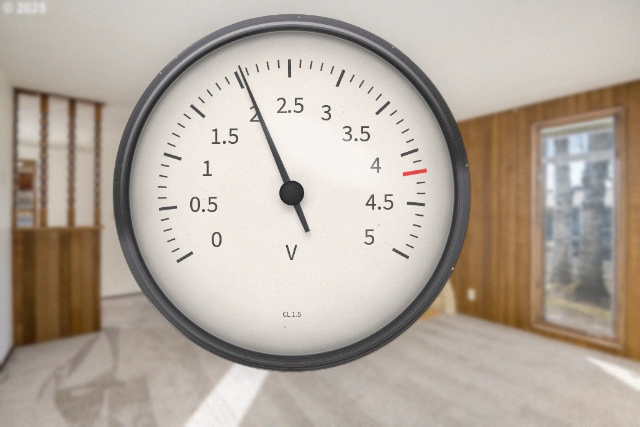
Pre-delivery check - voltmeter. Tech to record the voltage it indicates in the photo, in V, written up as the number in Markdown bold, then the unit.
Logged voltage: **2.05** V
